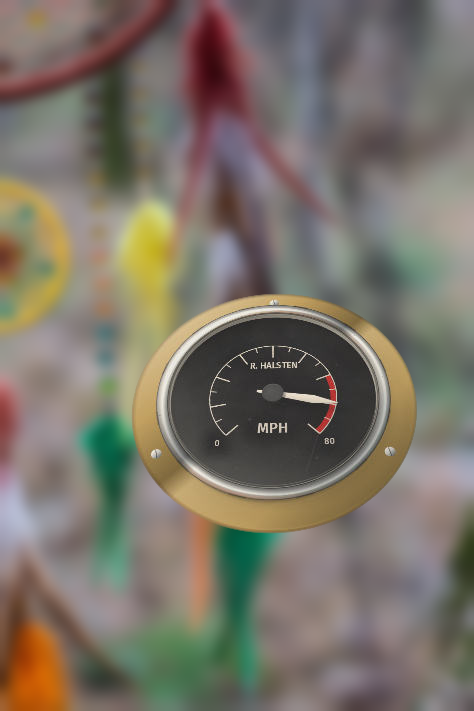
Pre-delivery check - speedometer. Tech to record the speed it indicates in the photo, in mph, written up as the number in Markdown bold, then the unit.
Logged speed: **70** mph
